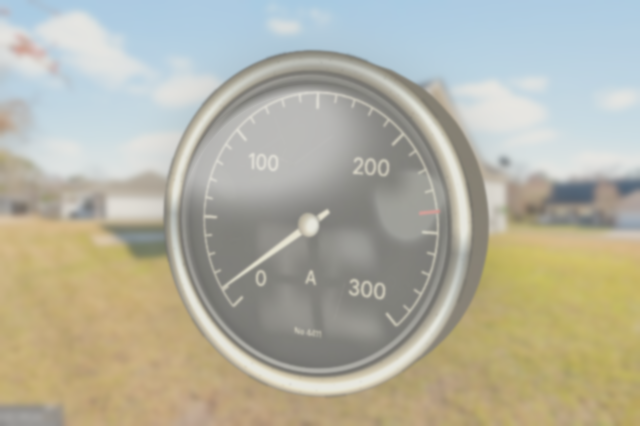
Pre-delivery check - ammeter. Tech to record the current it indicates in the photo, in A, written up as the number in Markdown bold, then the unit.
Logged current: **10** A
